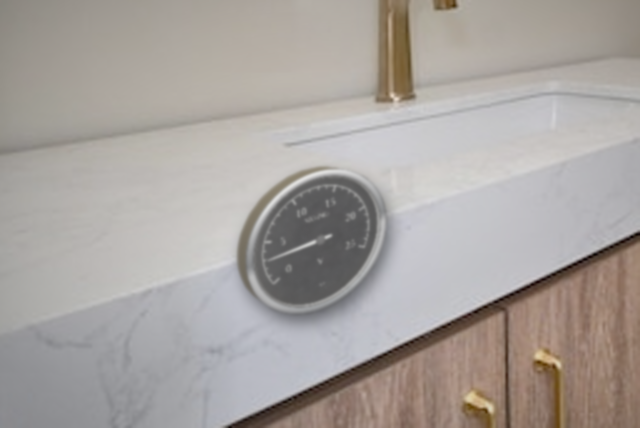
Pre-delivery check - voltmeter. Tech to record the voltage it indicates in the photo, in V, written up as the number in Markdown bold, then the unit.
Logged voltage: **3** V
